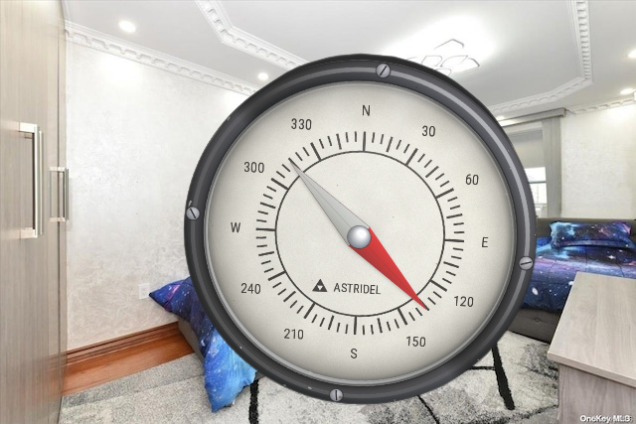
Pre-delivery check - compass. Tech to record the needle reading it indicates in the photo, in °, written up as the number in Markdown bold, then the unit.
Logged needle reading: **135** °
